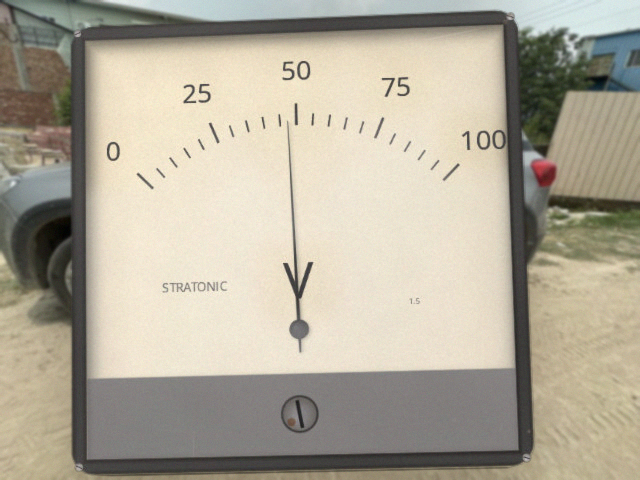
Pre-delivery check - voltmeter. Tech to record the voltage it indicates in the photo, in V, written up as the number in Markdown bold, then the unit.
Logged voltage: **47.5** V
